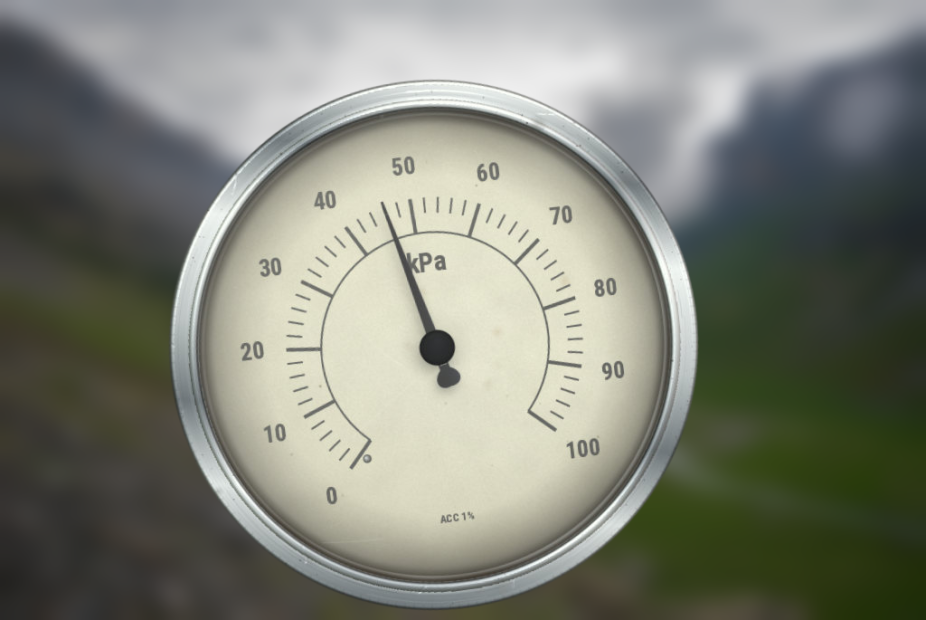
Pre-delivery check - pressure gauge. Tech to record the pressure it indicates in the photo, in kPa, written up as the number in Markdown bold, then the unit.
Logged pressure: **46** kPa
